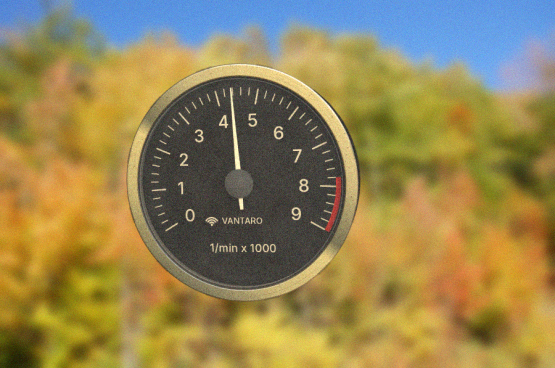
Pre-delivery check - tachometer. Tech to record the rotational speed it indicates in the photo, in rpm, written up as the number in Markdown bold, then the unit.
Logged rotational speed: **4400** rpm
